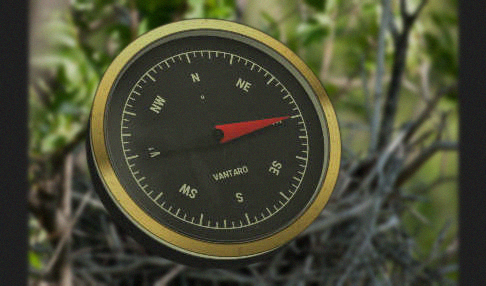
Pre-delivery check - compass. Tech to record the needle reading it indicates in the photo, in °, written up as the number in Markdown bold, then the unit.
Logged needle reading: **90** °
